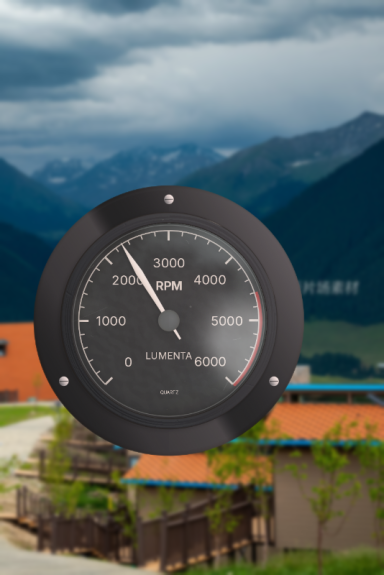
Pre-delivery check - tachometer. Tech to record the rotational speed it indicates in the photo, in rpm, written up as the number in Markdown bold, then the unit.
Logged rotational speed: **2300** rpm
